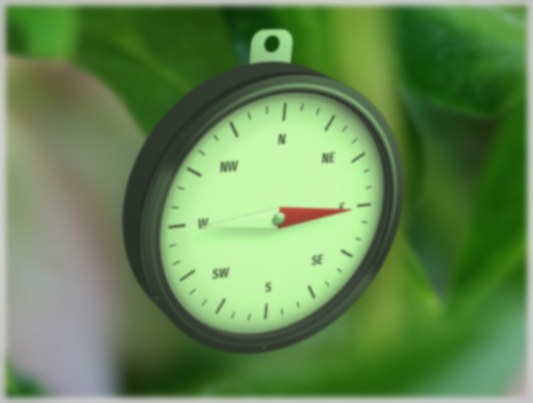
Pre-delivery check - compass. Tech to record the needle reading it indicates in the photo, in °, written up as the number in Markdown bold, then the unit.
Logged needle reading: **90** °
